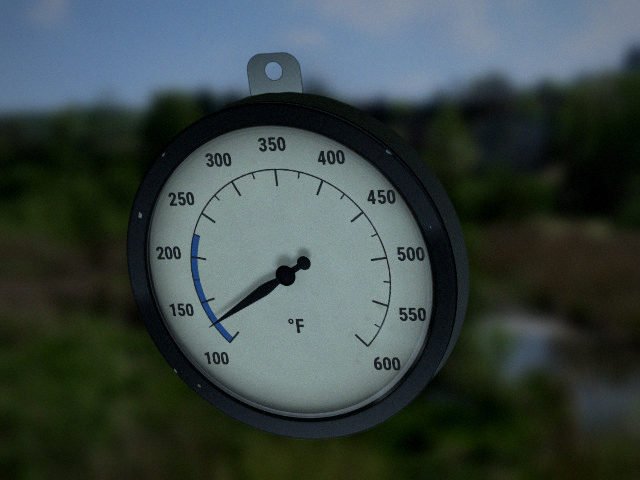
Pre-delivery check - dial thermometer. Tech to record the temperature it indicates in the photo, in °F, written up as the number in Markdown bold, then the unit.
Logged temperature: **125** °F
